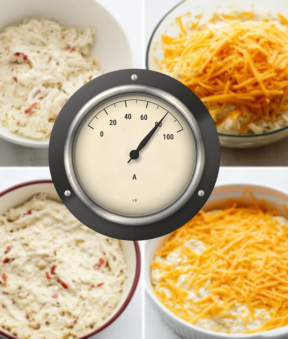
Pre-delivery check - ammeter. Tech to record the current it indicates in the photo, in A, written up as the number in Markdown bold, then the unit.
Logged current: **80** A
